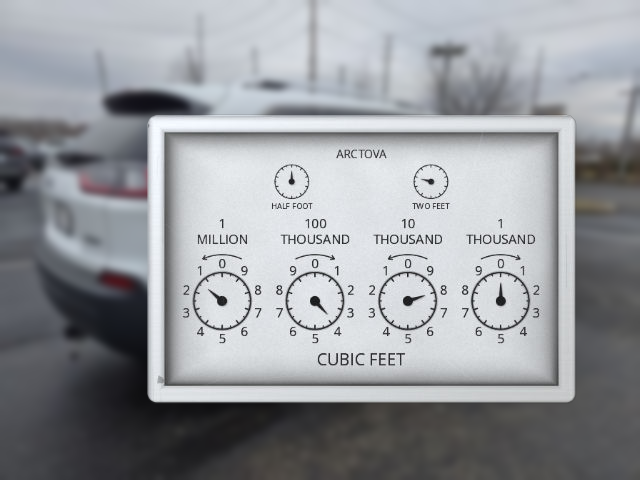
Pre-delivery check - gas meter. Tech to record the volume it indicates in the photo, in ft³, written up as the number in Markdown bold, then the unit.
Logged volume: **138000** ft³
